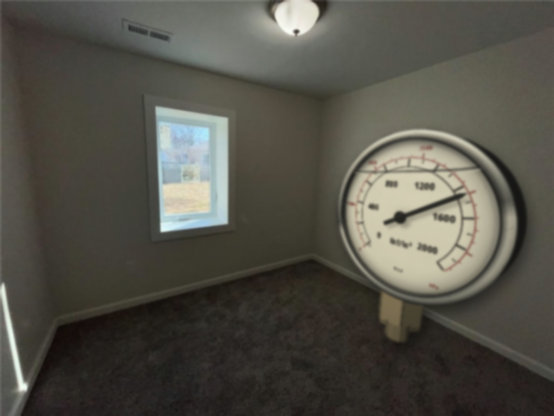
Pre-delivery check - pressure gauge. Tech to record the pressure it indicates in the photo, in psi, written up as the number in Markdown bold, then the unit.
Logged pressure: **1450** psi
